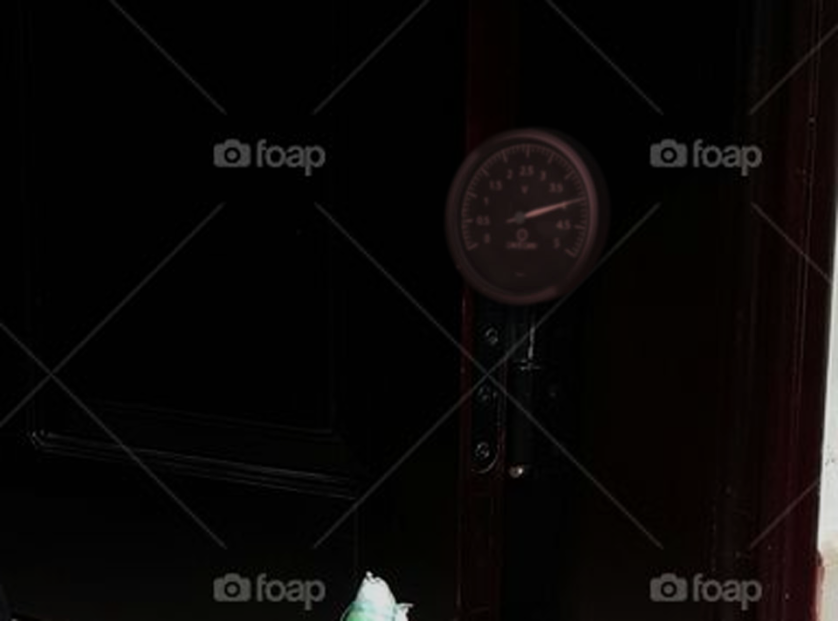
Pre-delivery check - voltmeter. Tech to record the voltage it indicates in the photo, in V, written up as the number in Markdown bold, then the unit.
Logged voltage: **4** V
